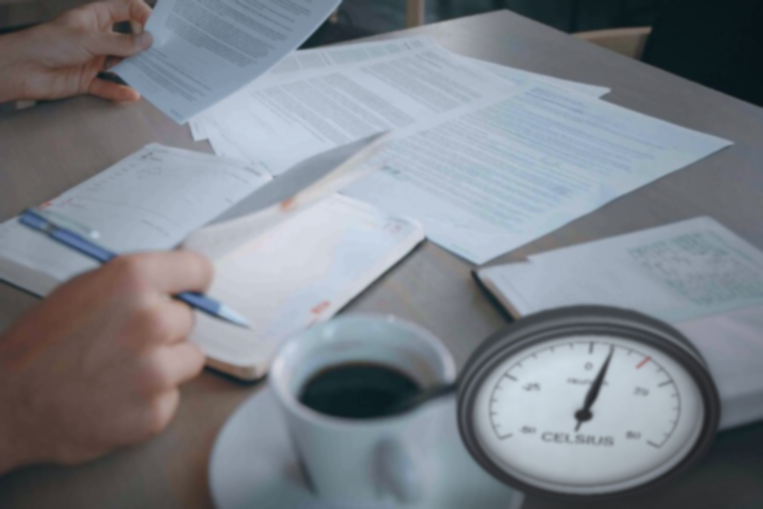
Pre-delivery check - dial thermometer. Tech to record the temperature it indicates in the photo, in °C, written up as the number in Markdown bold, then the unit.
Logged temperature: **5** °C
